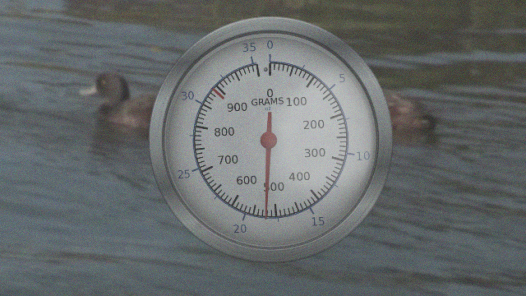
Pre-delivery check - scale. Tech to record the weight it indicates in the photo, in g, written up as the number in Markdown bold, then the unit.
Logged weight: **520** g
